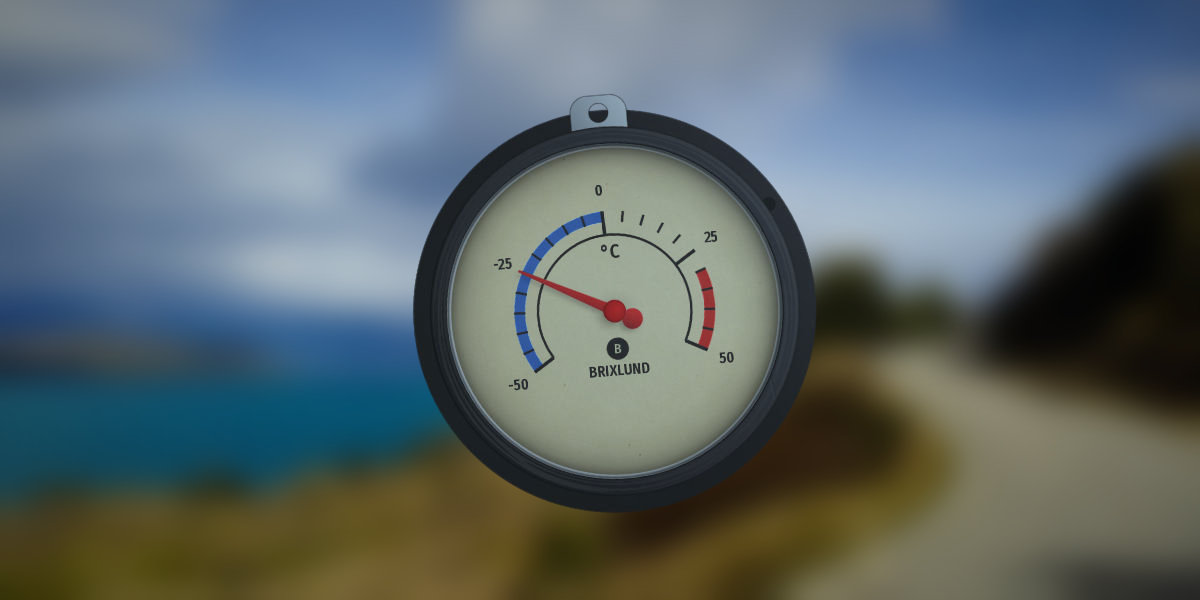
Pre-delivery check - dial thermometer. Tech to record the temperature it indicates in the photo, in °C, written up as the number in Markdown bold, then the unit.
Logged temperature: **-25** °C
